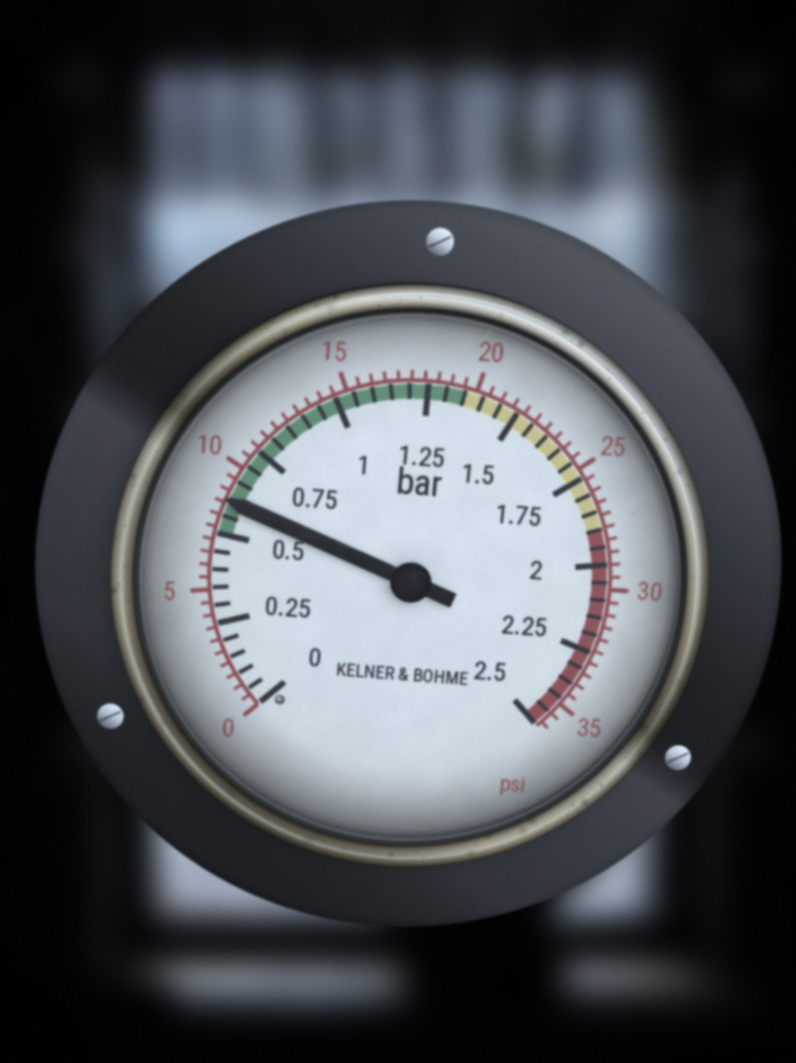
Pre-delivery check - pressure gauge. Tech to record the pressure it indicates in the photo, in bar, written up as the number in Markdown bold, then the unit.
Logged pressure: **0.6** bar
